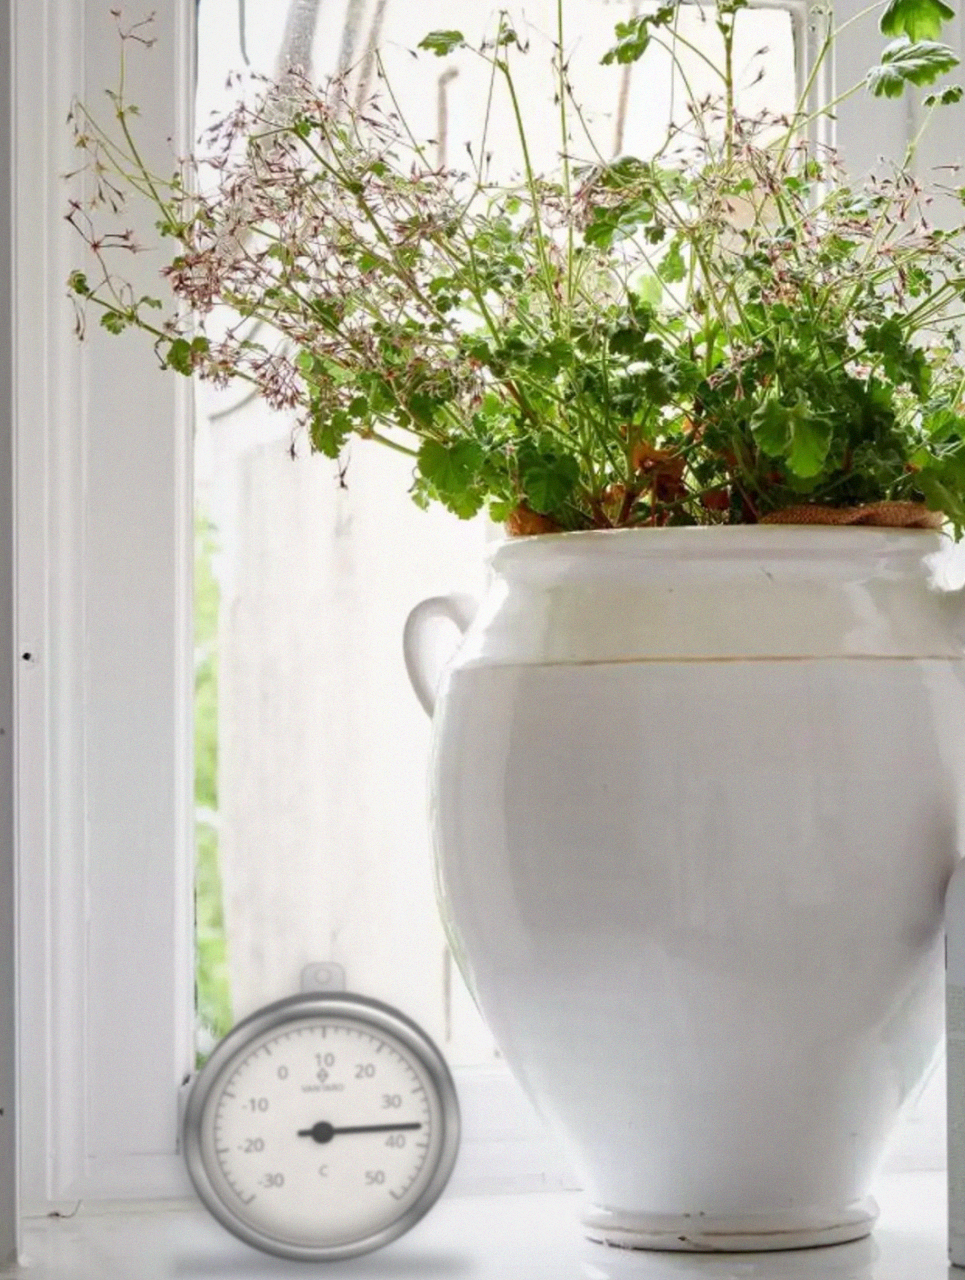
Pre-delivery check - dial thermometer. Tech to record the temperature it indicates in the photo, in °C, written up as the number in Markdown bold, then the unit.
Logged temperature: **36** °C
